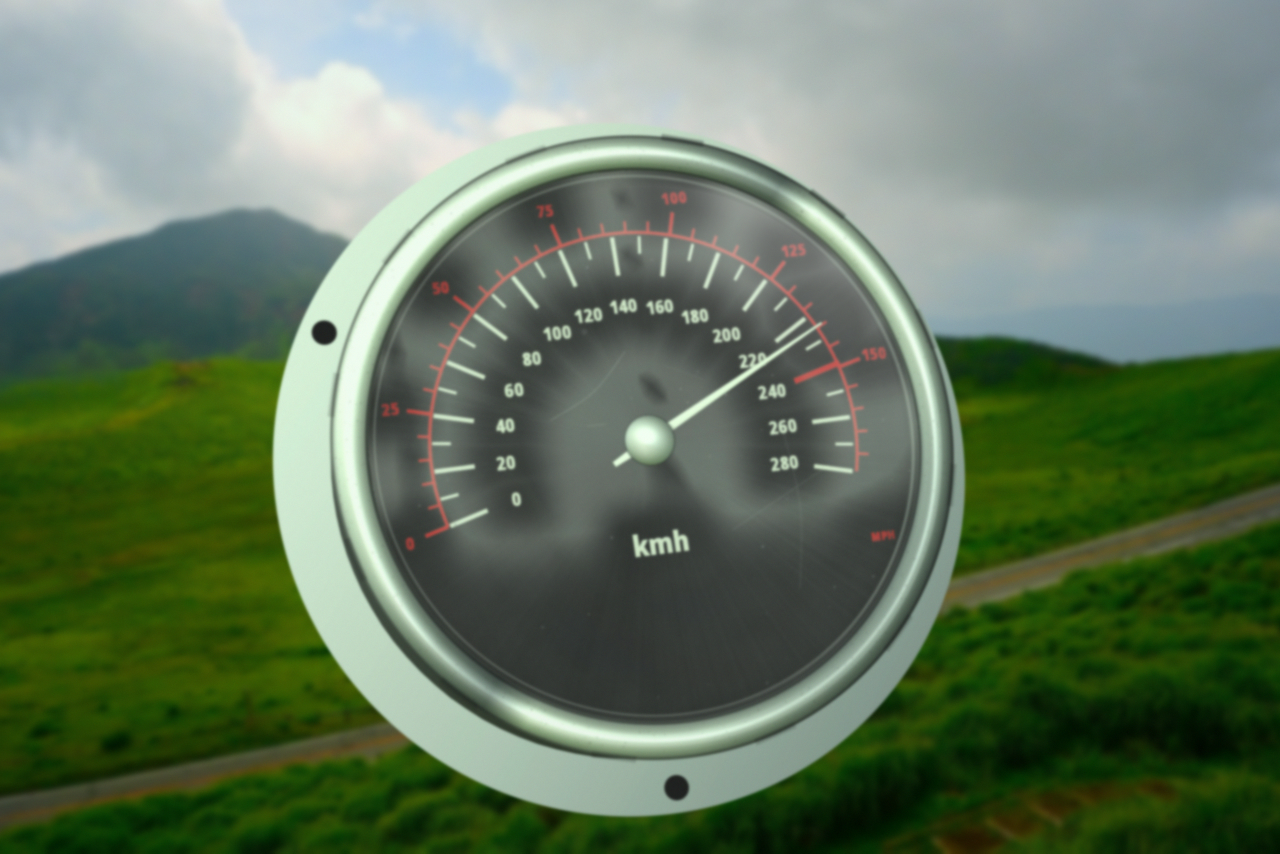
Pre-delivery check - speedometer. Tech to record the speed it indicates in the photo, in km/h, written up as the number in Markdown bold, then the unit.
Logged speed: **225** km/h
